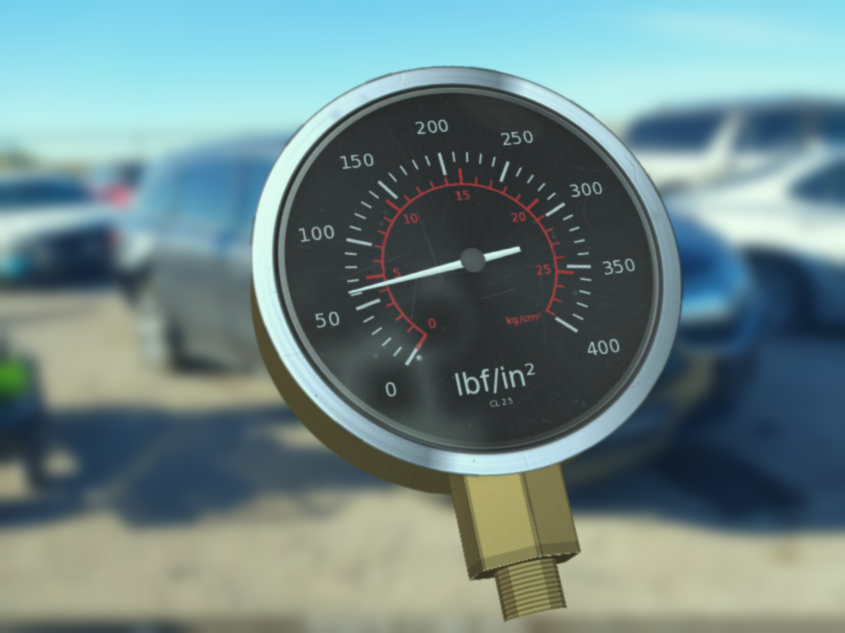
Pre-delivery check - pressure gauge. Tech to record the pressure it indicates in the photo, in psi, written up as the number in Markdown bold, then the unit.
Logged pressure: **60** psi
